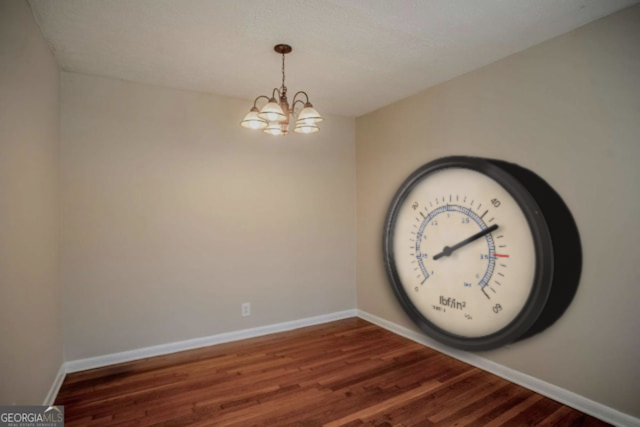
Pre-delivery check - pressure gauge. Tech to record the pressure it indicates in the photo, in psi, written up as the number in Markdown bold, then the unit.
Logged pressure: **44** psi
